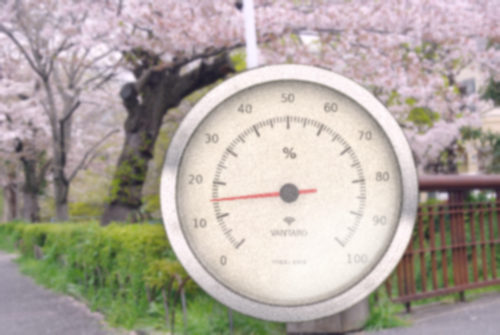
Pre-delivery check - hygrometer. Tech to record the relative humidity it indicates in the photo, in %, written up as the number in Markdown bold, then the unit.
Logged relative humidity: **15** %
